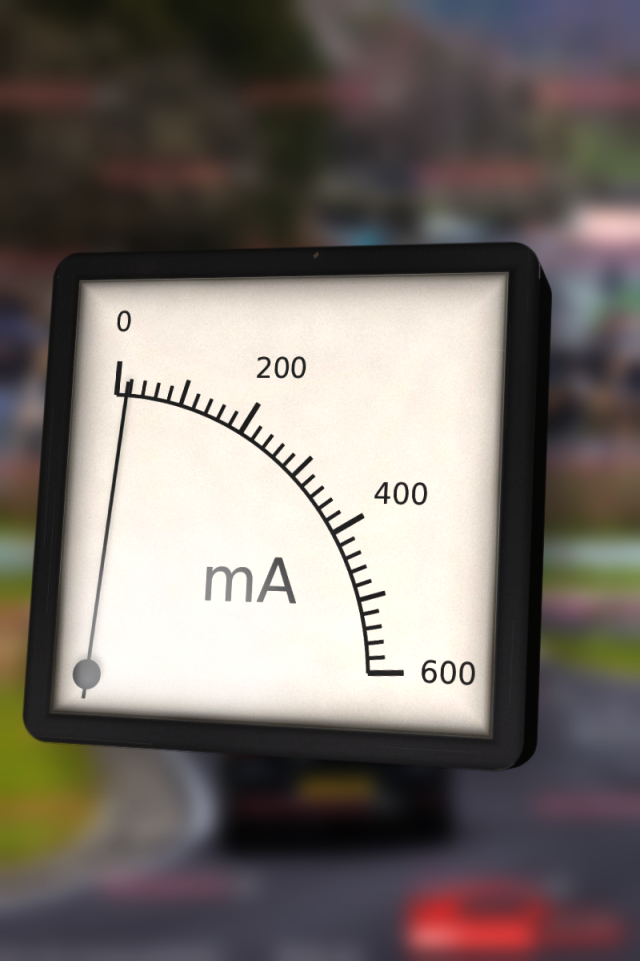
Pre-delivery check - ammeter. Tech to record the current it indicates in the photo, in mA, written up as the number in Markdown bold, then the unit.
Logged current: **20** mA
